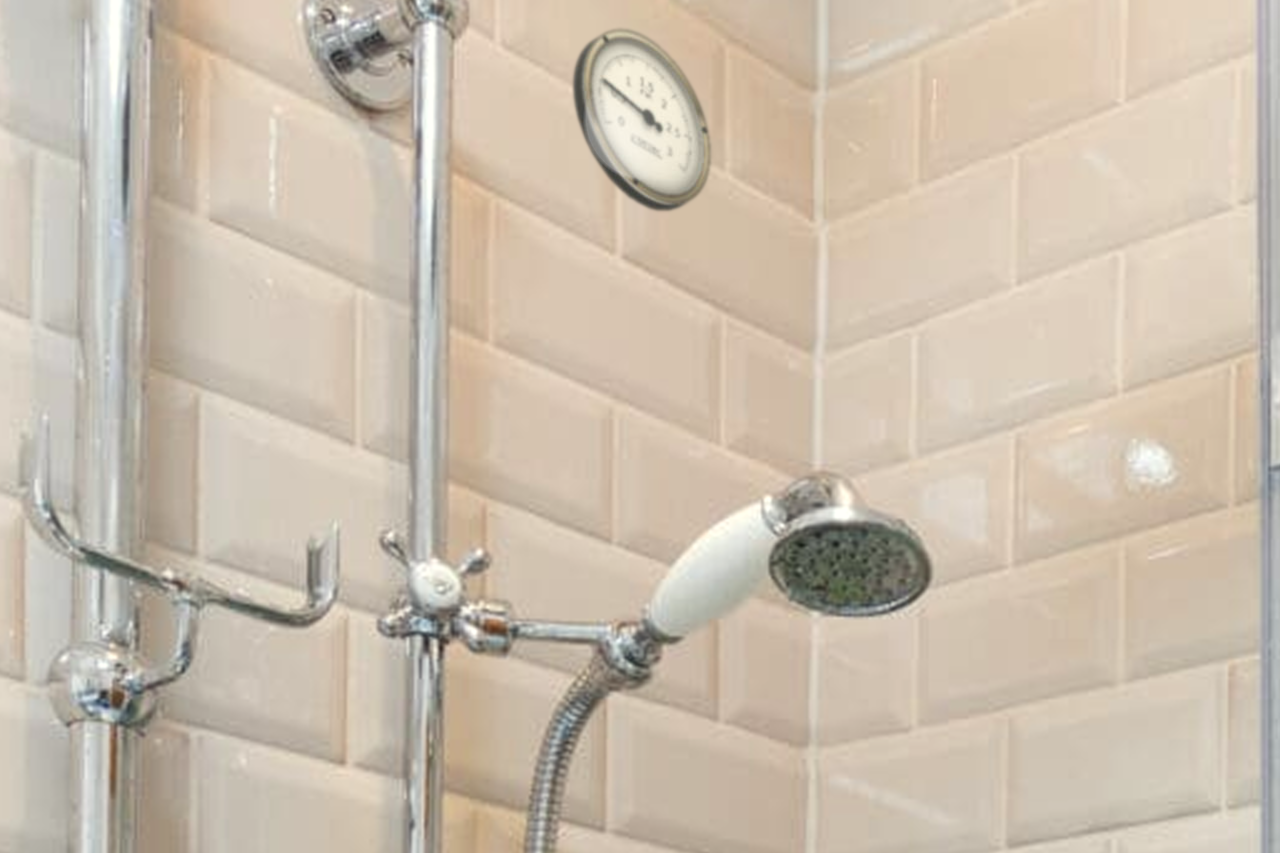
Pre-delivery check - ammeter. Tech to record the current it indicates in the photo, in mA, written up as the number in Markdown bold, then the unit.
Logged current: **0.5** mA
